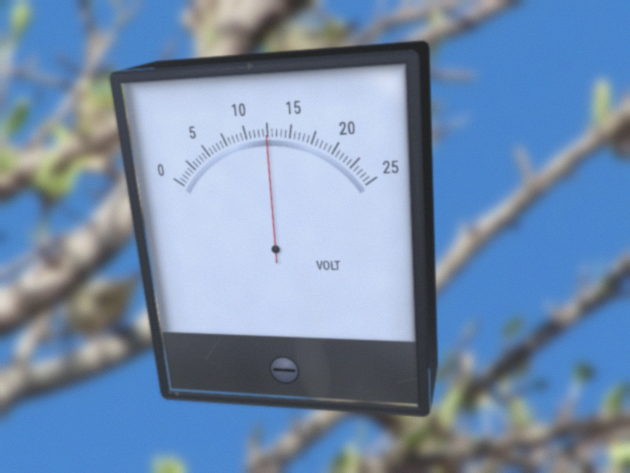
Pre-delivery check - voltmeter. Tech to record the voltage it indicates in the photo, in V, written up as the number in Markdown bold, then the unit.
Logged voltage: **12.5** V
